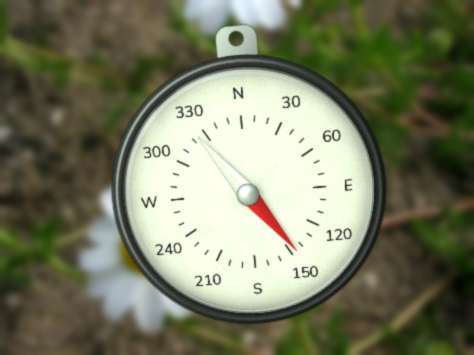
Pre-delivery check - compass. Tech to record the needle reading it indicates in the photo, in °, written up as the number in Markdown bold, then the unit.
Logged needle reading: **145** °
